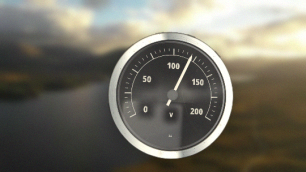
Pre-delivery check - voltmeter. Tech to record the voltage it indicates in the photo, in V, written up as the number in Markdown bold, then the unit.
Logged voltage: **120** V
